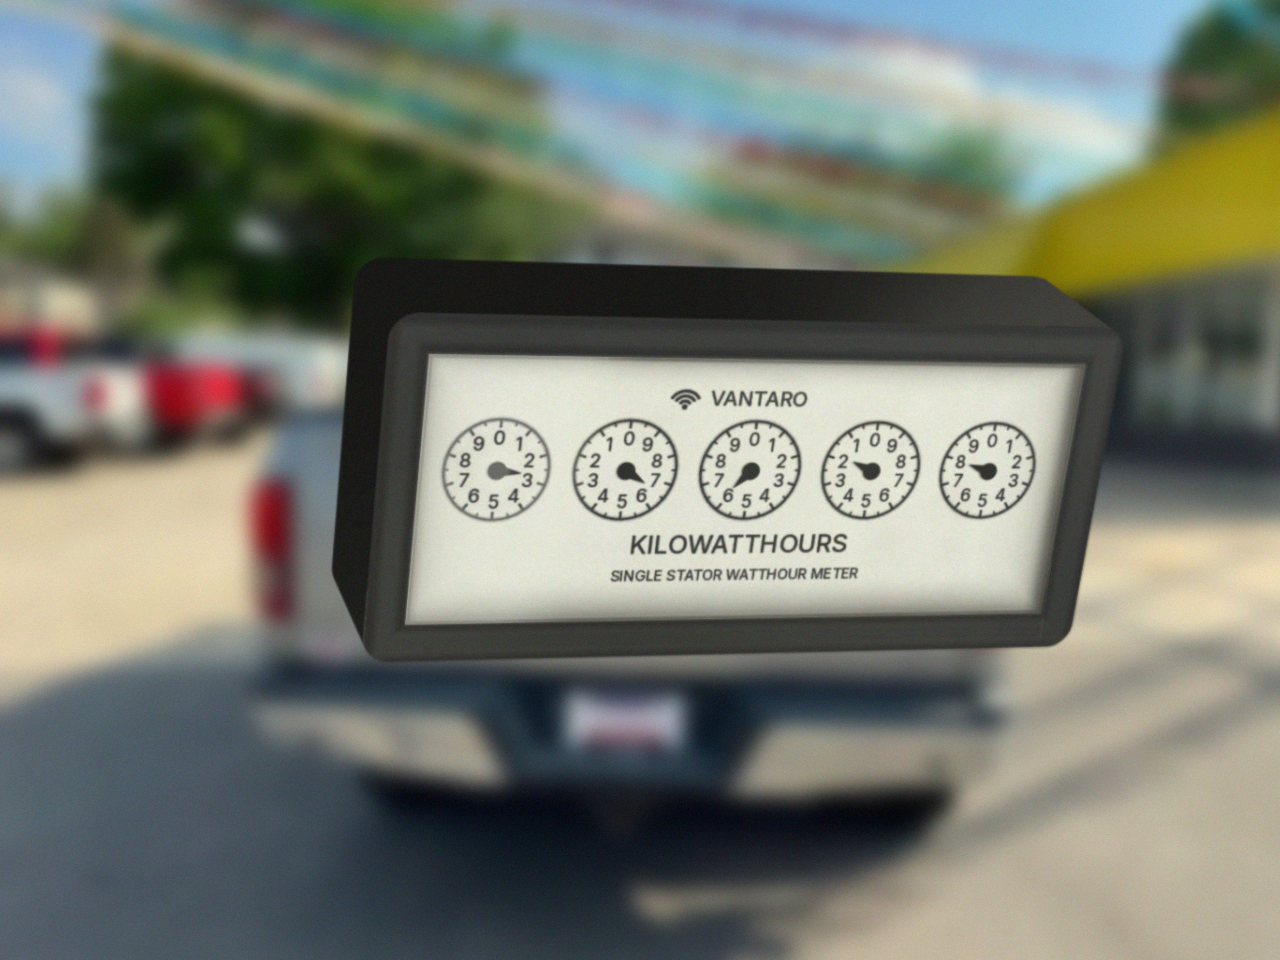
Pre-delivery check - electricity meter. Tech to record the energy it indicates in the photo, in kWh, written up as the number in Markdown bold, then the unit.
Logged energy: **26618** kWh
